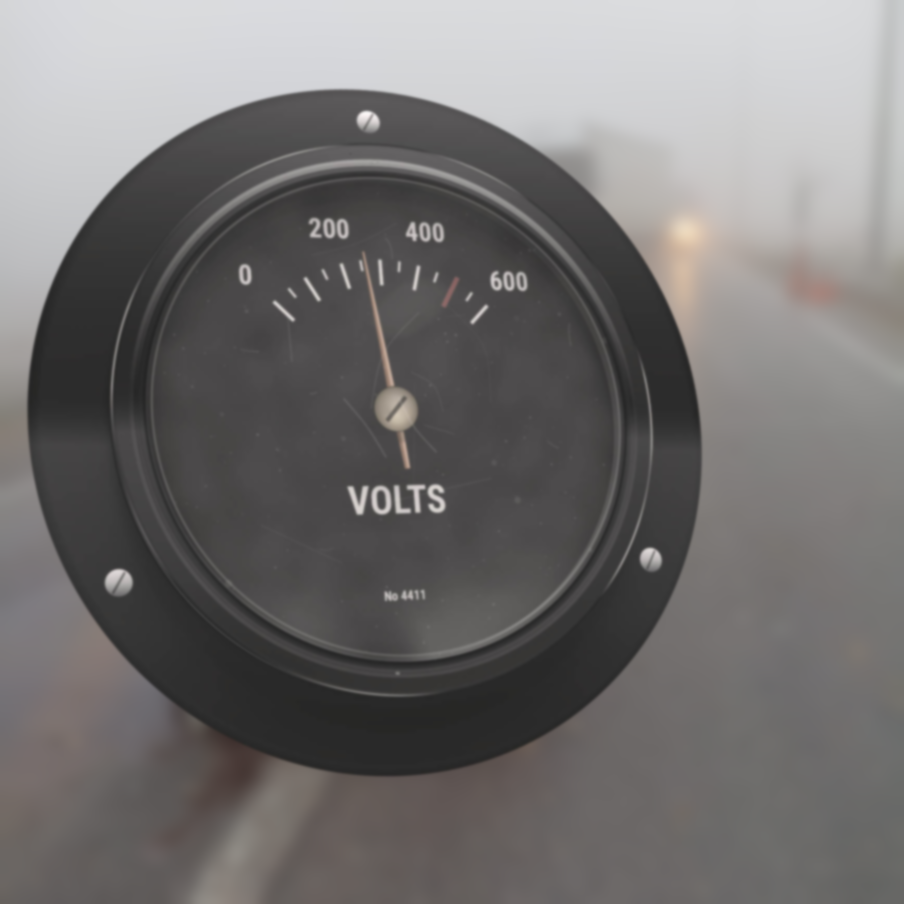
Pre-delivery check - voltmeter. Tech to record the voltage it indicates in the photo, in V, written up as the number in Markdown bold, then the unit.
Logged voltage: **250** V
